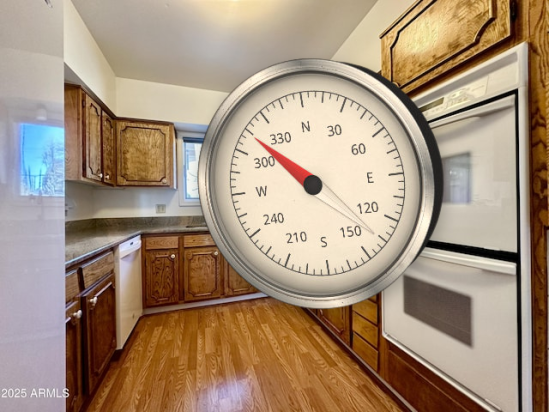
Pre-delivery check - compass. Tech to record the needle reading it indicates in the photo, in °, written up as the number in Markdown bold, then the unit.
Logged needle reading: **315** °
